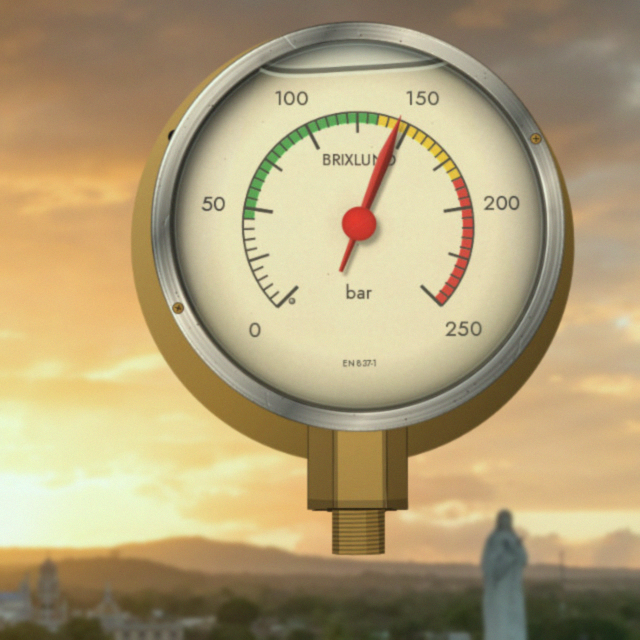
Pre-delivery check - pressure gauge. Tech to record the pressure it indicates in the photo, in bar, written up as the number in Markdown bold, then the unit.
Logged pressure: **145** bar
